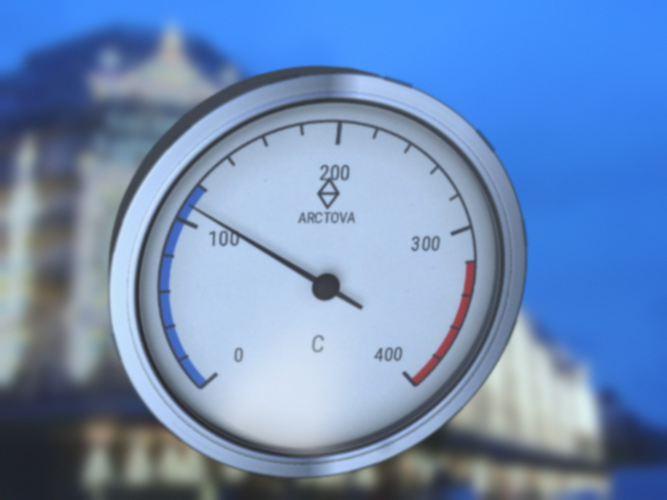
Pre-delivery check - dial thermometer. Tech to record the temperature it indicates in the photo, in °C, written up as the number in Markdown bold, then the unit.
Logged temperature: **110** °C
